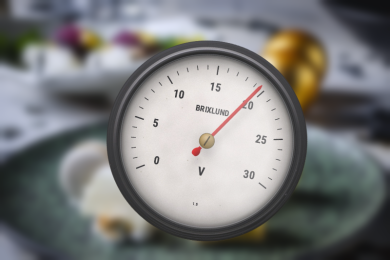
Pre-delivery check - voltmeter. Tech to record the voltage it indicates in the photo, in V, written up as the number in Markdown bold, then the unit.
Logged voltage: **19.5** V
